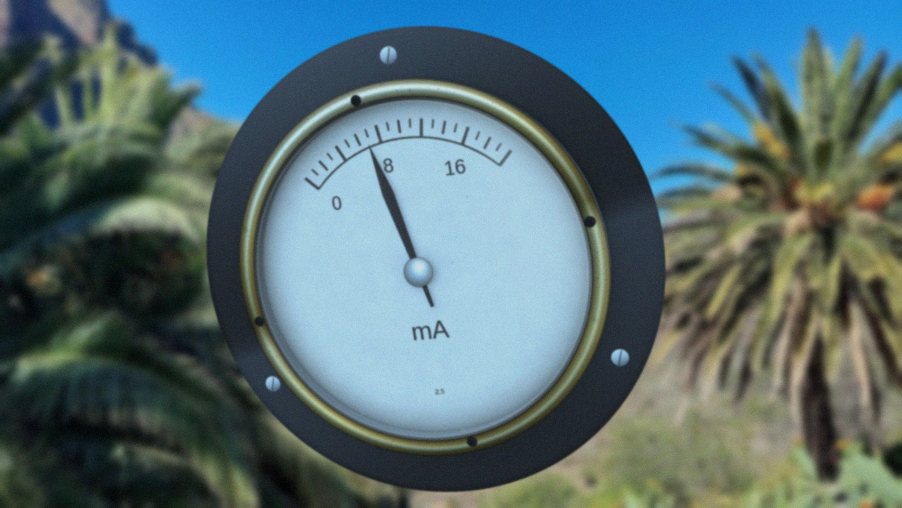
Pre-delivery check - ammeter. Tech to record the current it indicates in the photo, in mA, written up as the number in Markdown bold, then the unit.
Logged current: **7** mA
